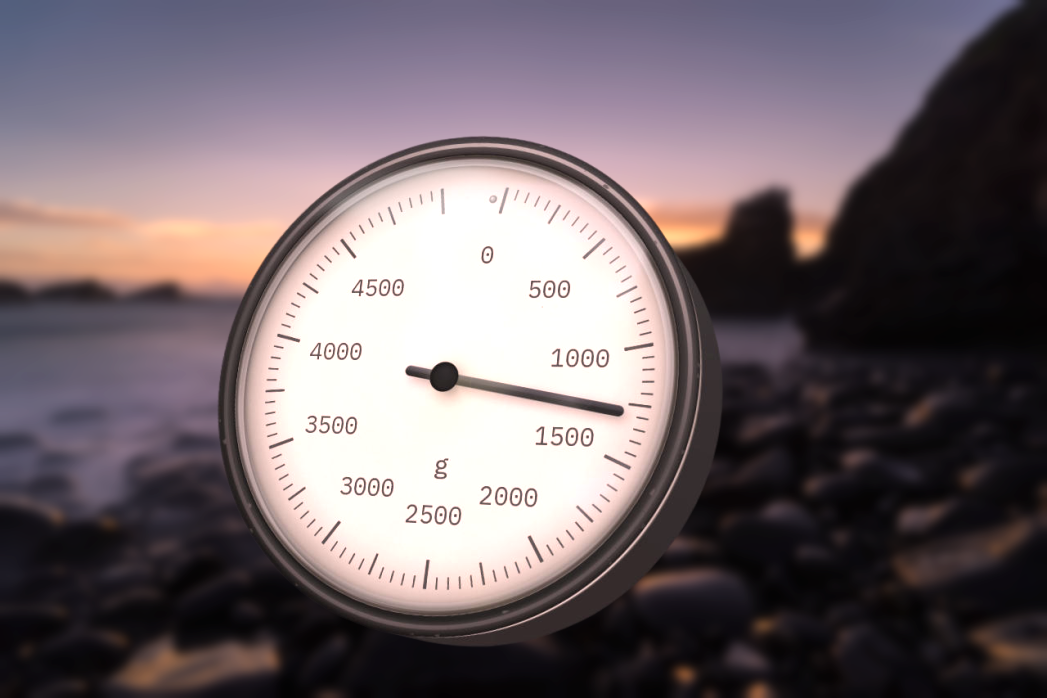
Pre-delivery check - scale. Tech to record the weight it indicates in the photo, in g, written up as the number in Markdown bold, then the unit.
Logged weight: **1300** g
